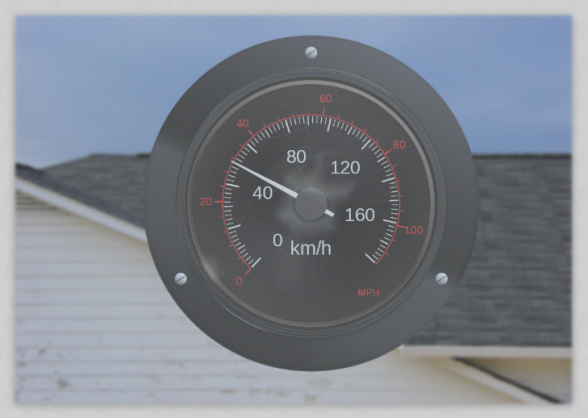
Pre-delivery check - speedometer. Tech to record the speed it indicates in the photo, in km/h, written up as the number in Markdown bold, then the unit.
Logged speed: **50** km/h
